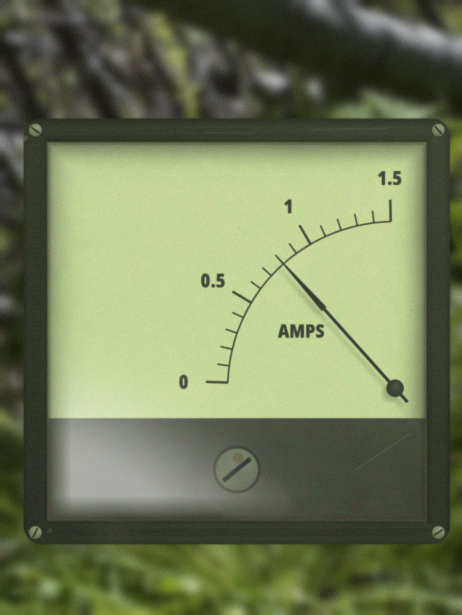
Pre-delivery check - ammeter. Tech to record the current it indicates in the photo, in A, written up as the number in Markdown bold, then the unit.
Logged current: **0.8** A
